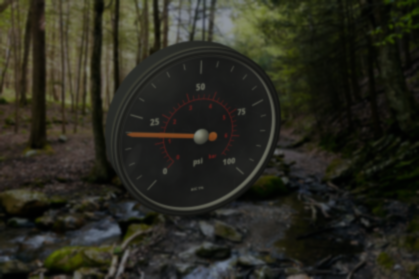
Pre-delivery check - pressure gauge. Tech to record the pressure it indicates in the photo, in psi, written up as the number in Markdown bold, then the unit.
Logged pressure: **20** psi
